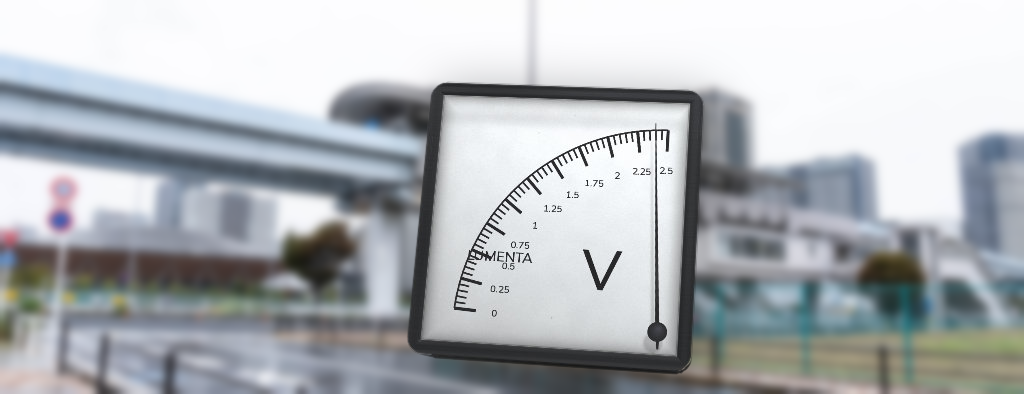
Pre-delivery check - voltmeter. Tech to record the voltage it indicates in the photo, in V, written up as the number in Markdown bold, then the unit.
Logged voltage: **2.4** V
